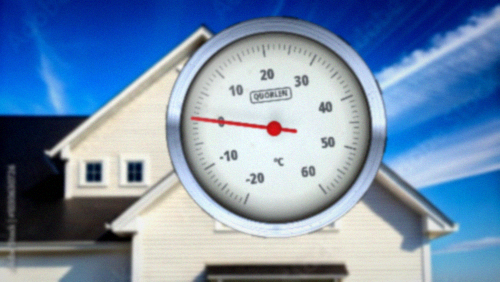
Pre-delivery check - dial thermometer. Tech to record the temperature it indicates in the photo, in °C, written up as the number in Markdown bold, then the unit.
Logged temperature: **0** °C
